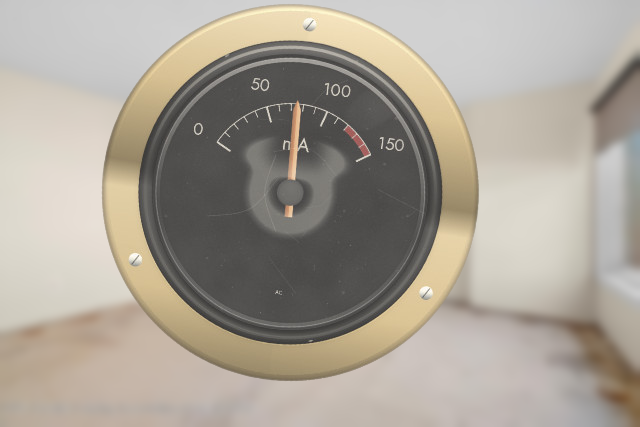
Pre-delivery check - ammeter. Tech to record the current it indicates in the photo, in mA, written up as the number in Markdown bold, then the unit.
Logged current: **75** mA
